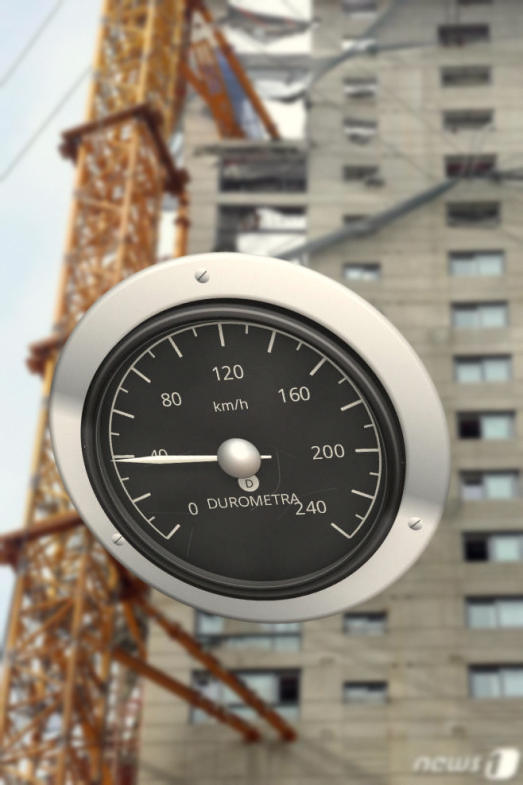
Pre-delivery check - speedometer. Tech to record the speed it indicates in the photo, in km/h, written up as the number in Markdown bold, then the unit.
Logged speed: **40** km/h
